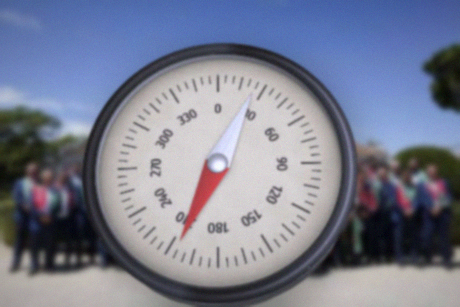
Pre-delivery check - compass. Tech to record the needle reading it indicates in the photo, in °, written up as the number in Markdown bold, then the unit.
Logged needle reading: **205** °
